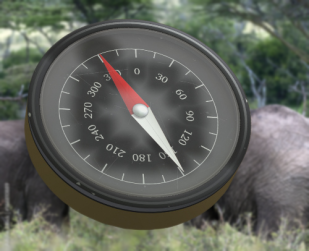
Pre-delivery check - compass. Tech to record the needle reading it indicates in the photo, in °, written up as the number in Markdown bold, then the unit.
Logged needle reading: **330** °
